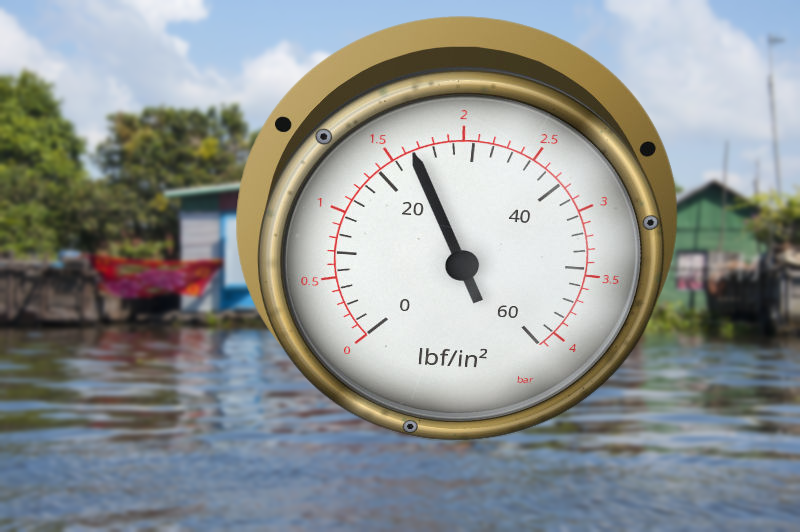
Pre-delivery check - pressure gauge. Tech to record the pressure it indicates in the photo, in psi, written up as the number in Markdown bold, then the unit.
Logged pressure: **24** psi
